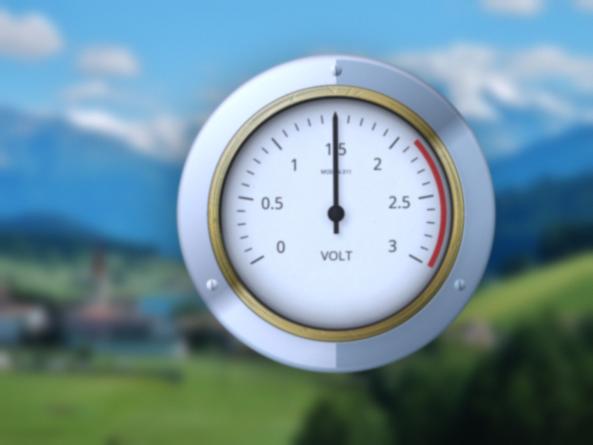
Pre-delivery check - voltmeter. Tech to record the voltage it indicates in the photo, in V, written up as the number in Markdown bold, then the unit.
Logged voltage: **1.5** V
